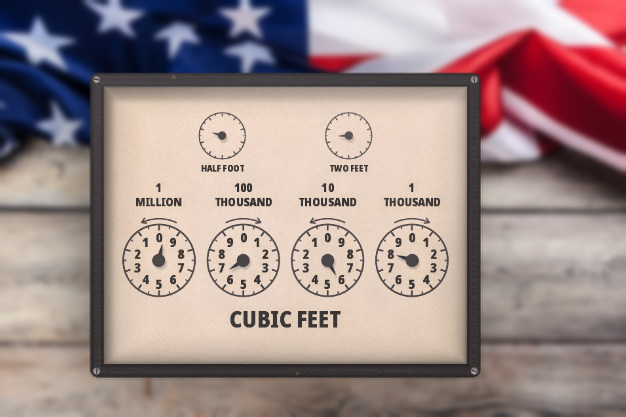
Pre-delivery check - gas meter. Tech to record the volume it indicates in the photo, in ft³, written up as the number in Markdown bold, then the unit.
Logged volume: **965800** ft³
